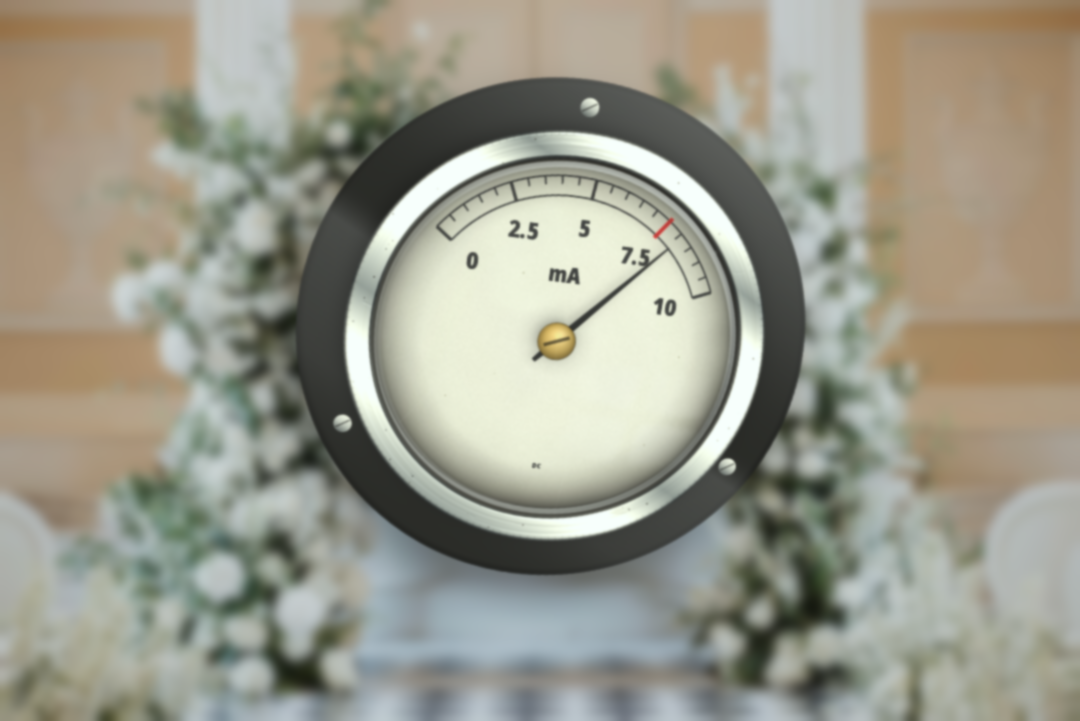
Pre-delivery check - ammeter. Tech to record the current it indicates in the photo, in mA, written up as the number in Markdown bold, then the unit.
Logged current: **8** mA
